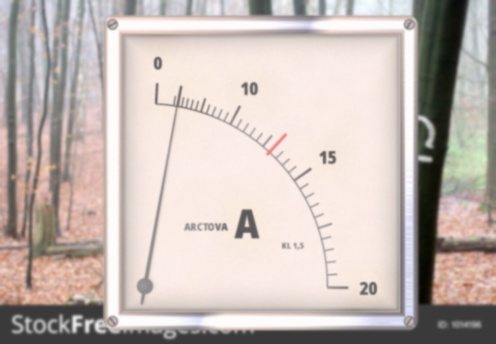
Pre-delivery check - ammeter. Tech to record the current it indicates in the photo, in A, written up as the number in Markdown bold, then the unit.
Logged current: **5** A
